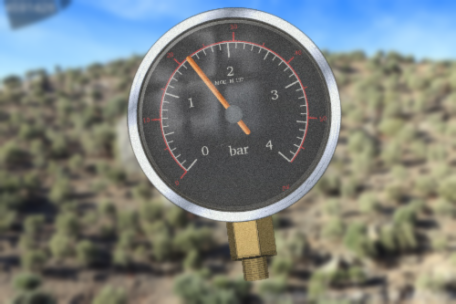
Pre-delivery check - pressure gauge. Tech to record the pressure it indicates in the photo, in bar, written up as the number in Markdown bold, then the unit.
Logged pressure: **1.5** bar
